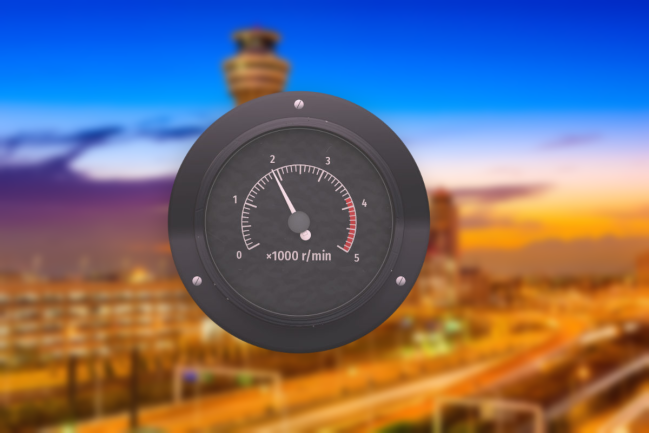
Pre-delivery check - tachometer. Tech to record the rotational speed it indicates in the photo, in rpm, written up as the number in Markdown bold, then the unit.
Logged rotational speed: **1900** rpm
